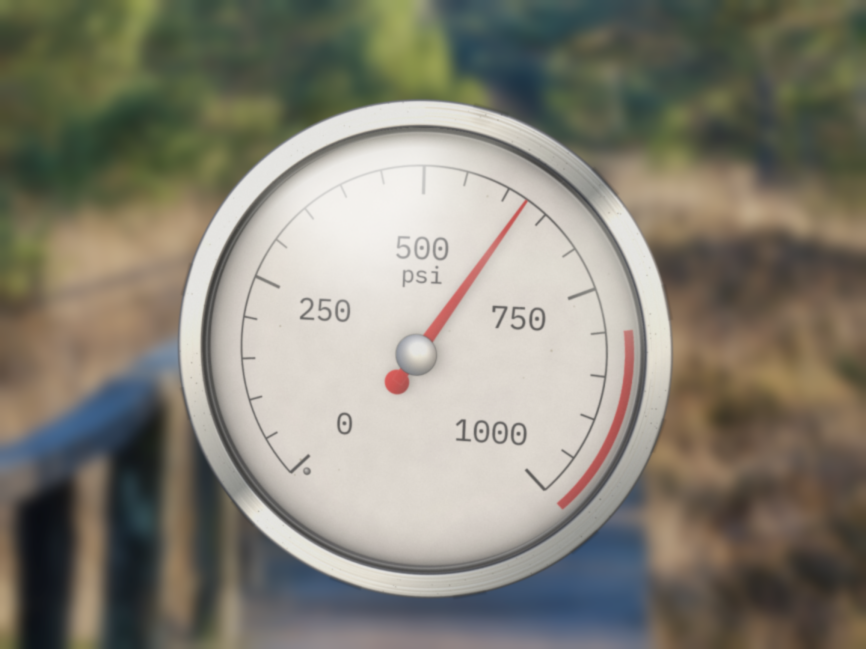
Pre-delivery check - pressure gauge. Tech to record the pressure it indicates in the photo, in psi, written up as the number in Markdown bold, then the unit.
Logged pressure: **625** psi
